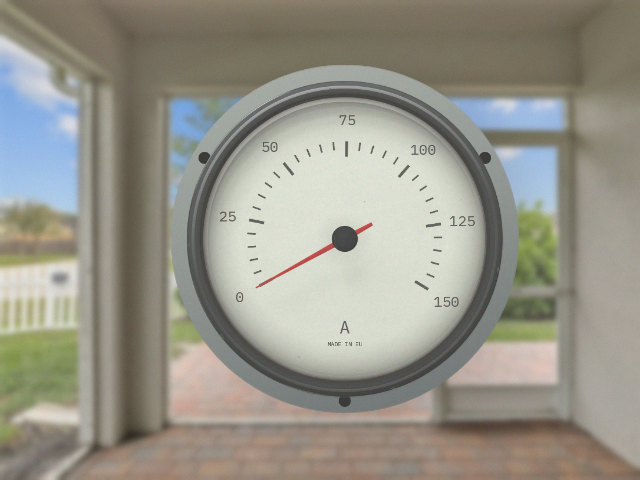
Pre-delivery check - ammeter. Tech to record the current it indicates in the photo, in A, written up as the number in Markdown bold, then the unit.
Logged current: **0** A
